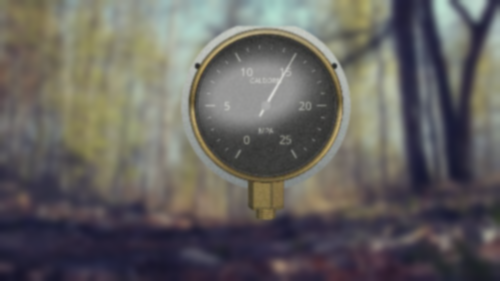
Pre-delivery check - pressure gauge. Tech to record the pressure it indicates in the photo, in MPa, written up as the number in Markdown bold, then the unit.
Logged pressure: **15** MPa
